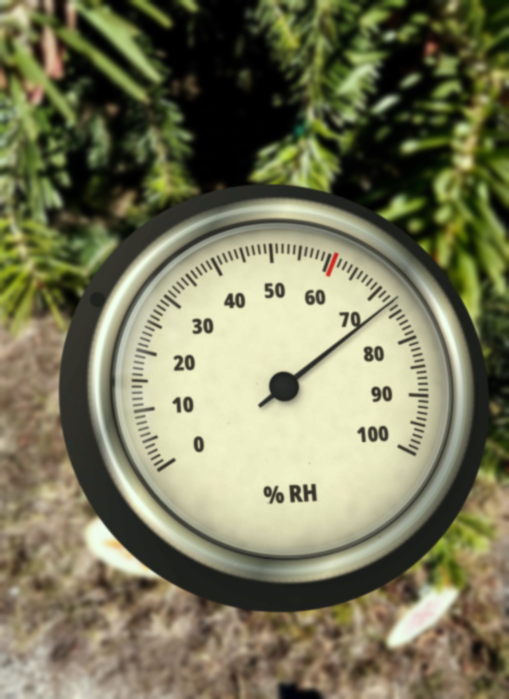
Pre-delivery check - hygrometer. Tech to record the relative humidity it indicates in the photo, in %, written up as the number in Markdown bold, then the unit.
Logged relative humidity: **73** %
